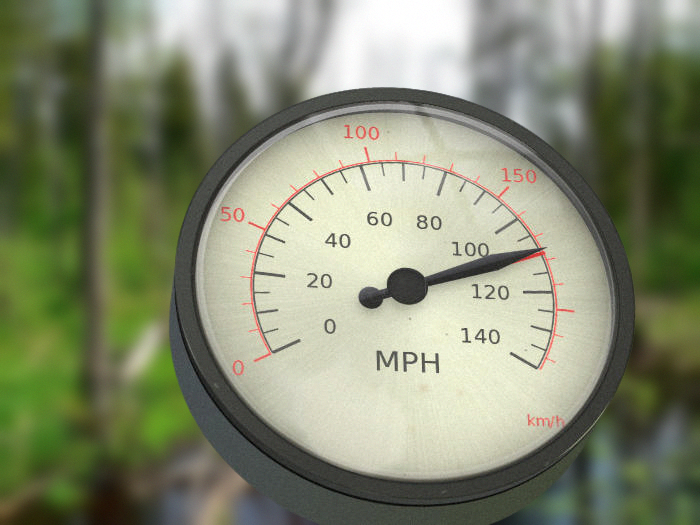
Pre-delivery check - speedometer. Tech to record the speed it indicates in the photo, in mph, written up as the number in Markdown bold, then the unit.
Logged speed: **110** mph
